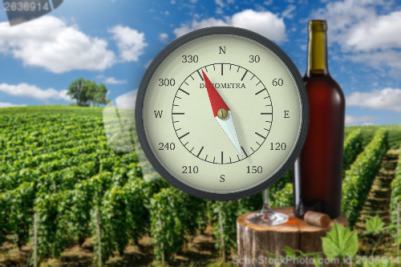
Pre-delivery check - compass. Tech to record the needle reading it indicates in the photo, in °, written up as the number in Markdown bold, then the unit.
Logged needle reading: **335** °
